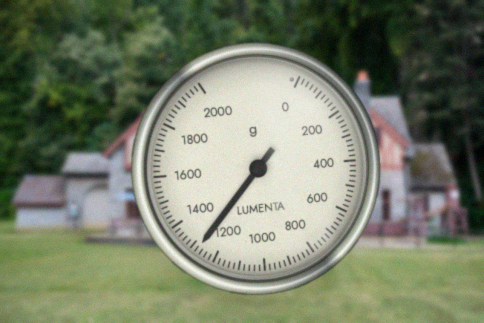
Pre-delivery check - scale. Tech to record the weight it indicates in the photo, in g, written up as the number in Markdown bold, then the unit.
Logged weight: **1280** g
